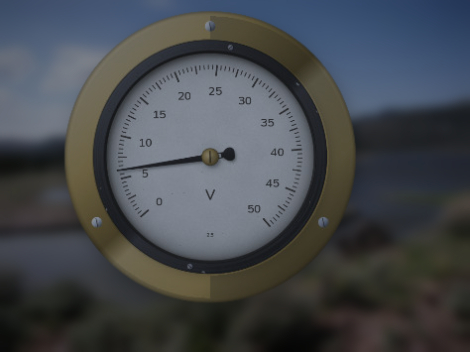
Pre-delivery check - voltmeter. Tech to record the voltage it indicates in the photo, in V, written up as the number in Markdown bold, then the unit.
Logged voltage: **6** V
